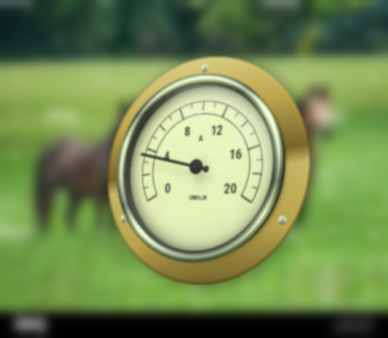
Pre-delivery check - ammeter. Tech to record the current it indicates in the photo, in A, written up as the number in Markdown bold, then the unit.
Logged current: **3.5** A
